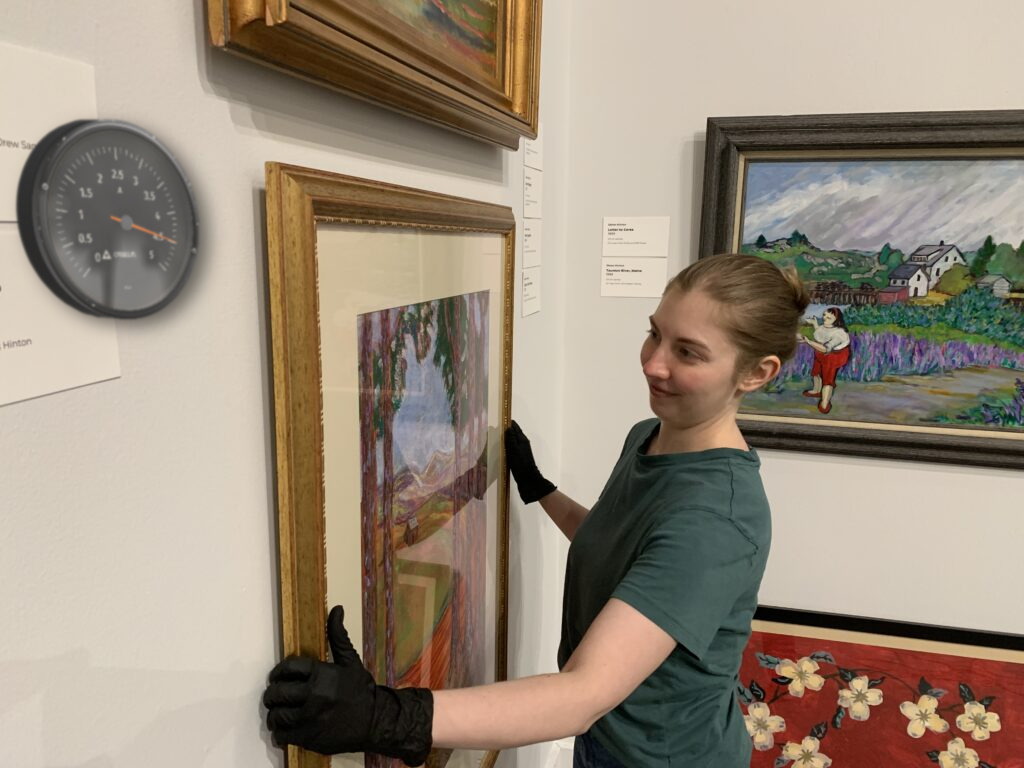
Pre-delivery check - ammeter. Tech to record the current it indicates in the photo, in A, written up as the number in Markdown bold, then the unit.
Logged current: **4.5** A
